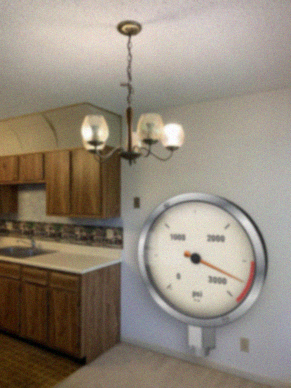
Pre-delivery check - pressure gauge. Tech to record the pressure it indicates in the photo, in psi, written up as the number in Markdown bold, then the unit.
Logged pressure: **2750** psi
